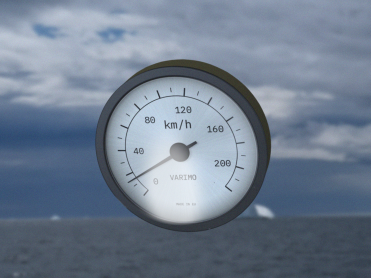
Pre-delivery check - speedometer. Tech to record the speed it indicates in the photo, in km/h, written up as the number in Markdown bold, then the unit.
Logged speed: **15** km/h
